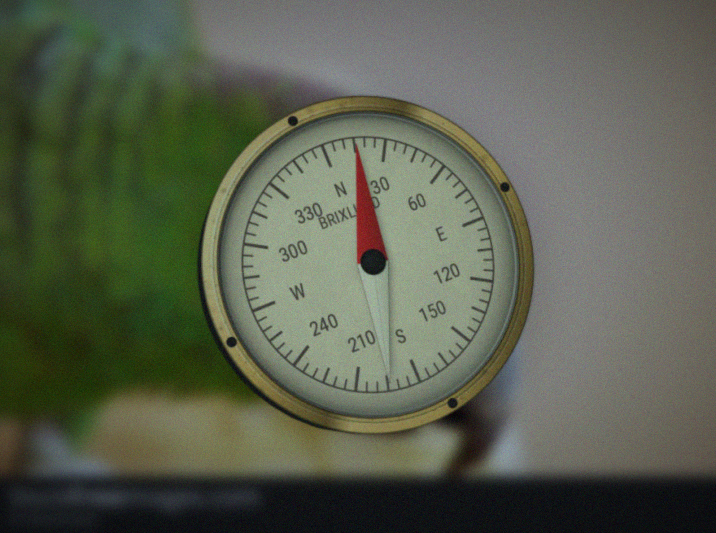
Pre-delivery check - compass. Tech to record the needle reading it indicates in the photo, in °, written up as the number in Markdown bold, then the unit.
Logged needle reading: **15** °
